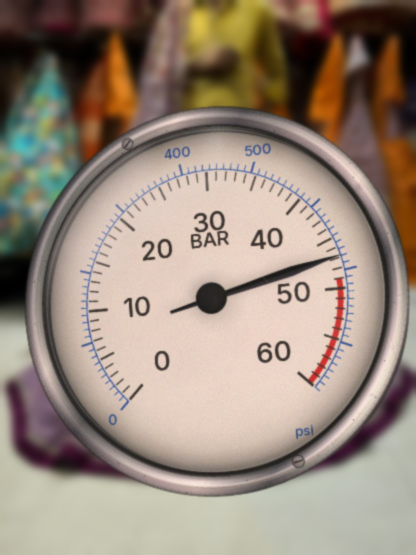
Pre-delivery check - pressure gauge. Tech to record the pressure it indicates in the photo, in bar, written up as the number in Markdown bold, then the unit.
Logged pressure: **47** bar
